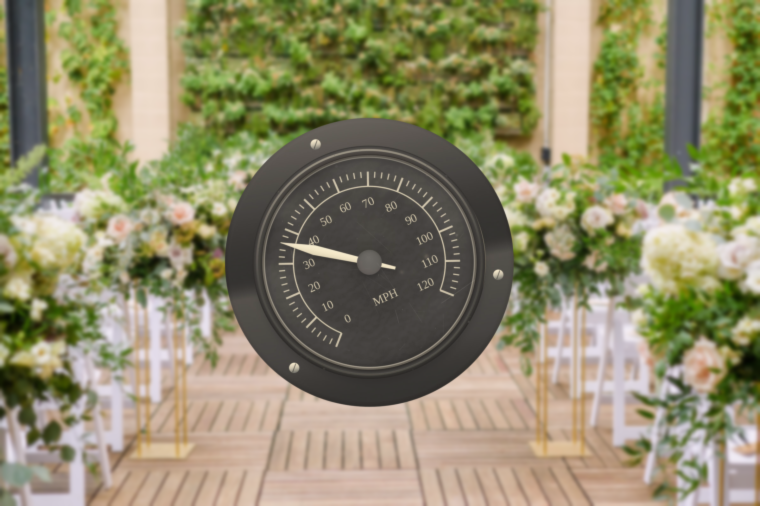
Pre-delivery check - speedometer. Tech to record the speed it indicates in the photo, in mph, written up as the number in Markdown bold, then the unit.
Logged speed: **36** mph
